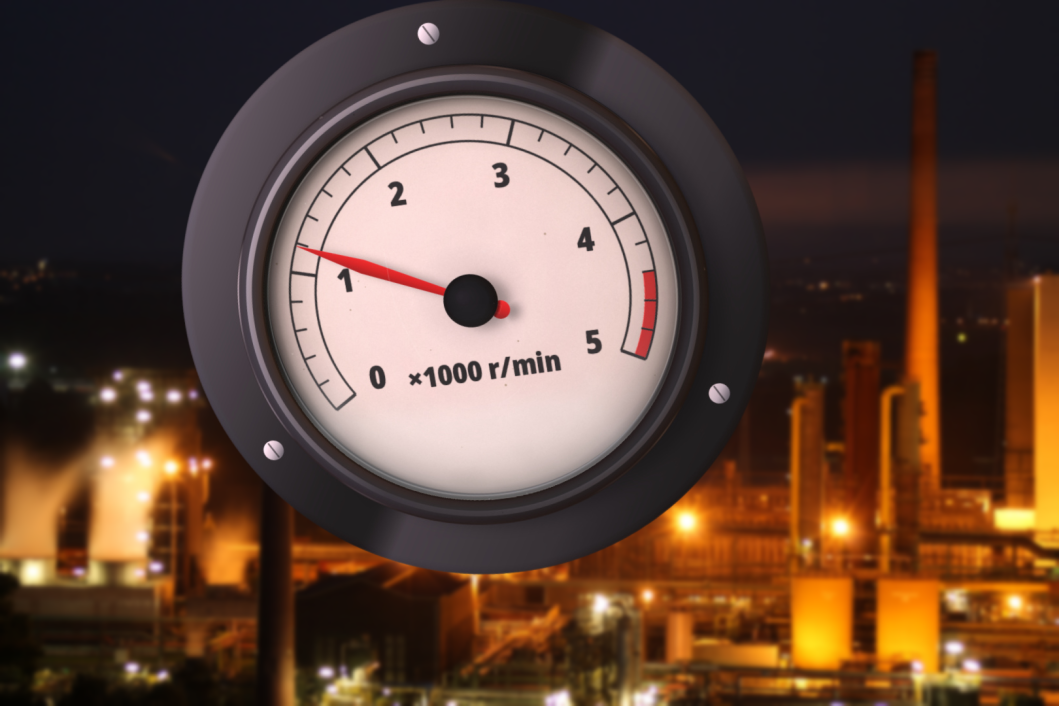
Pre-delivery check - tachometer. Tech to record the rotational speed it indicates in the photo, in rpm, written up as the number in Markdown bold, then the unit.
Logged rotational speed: **1200** rpm
